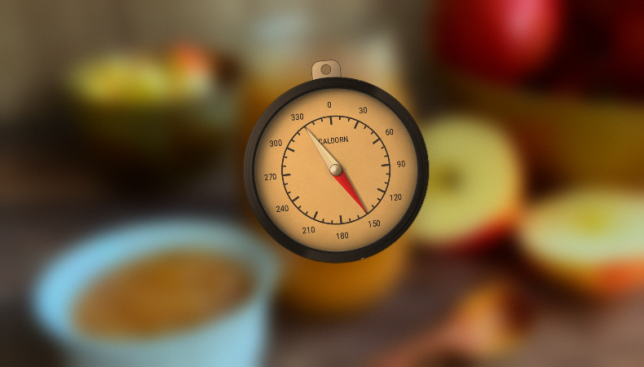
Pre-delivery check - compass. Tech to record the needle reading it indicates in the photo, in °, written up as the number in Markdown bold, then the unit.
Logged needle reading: **150** °
